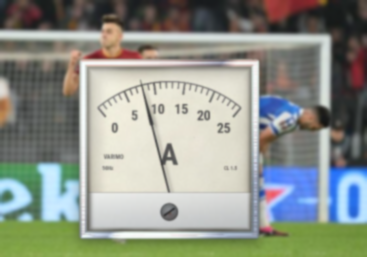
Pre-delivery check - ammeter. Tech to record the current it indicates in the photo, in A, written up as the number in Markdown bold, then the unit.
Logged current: **8** A
